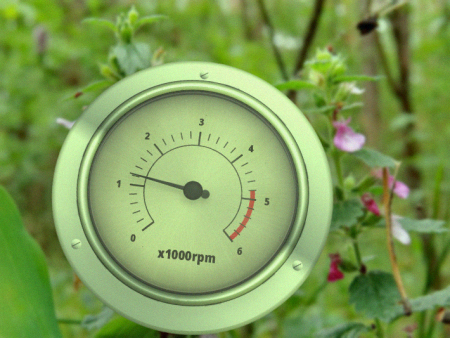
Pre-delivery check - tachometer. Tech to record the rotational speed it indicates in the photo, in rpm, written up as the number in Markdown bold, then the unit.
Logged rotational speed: **1200** rpm
